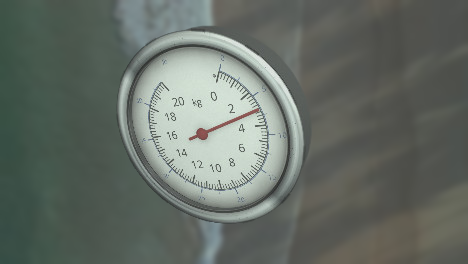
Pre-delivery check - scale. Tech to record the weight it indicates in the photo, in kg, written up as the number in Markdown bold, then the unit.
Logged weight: **3** kg
